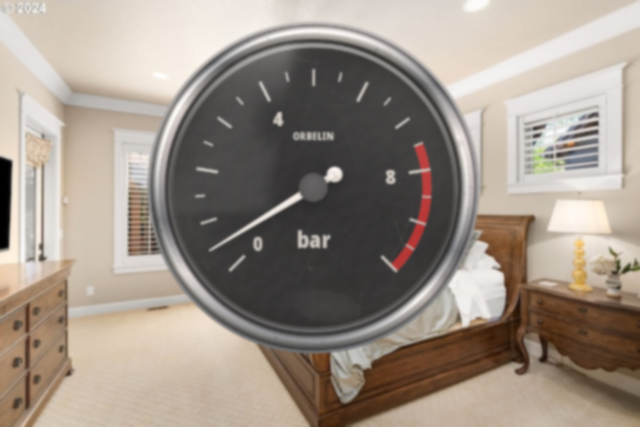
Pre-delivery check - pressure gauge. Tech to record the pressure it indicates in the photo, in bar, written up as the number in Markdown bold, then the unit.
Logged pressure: **0.5** bar
